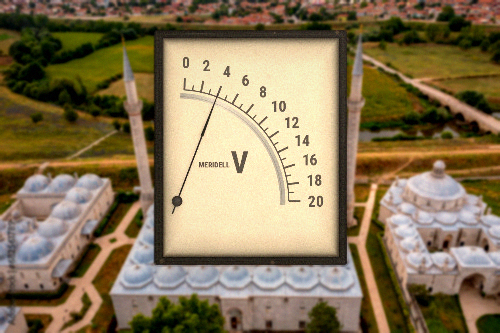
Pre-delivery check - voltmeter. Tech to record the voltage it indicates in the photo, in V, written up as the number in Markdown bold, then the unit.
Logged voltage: **4** V
